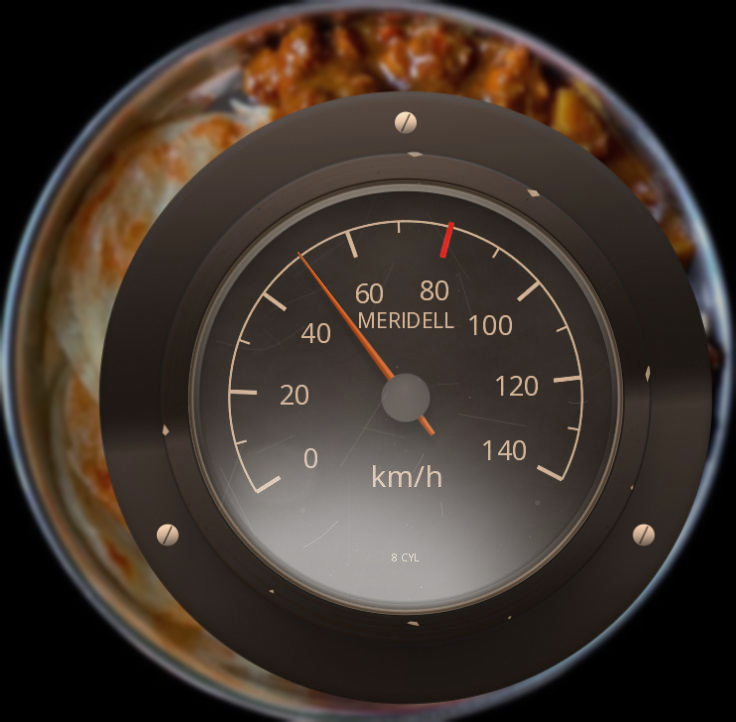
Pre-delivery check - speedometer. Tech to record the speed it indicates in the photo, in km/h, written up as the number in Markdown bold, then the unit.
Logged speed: **50** km/h
